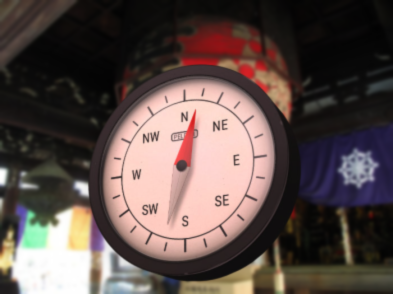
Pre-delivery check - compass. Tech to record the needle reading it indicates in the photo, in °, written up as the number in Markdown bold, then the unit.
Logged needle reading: **15** °
